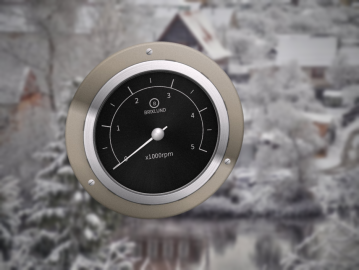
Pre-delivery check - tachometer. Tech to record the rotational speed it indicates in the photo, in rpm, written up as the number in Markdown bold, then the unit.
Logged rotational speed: **0** rpm
